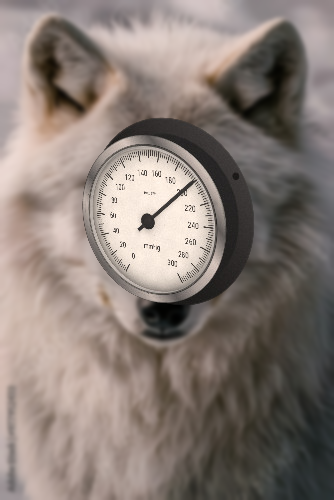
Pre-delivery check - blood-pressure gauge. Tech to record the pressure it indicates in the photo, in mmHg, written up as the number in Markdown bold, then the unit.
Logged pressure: **200** mmHg
